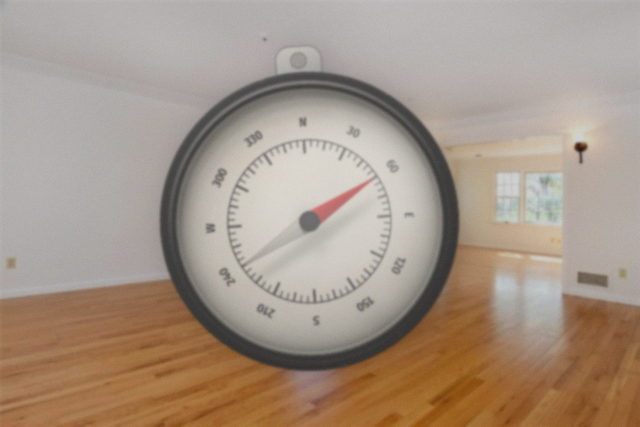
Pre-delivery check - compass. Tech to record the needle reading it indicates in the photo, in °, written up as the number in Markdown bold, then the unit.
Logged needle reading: **60** °
